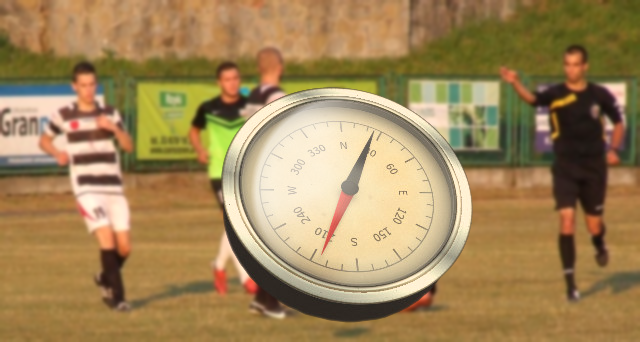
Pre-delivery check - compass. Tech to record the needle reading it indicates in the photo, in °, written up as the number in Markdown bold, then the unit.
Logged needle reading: **205** °
